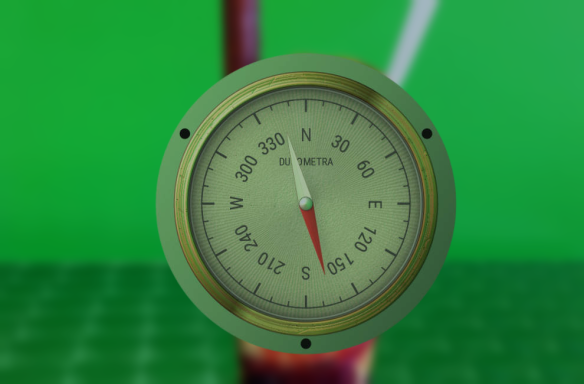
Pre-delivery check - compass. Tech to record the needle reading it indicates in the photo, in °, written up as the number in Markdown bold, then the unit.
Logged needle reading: **165** °
